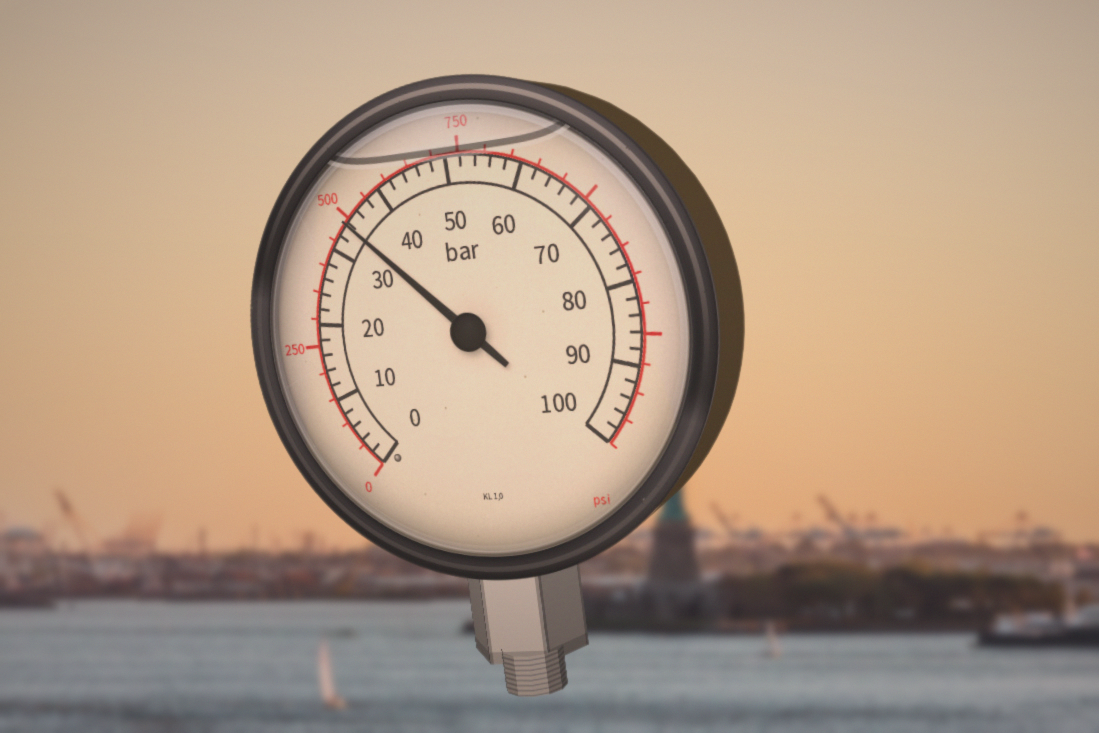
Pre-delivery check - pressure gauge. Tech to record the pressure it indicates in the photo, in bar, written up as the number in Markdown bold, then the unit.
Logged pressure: **34** bar
